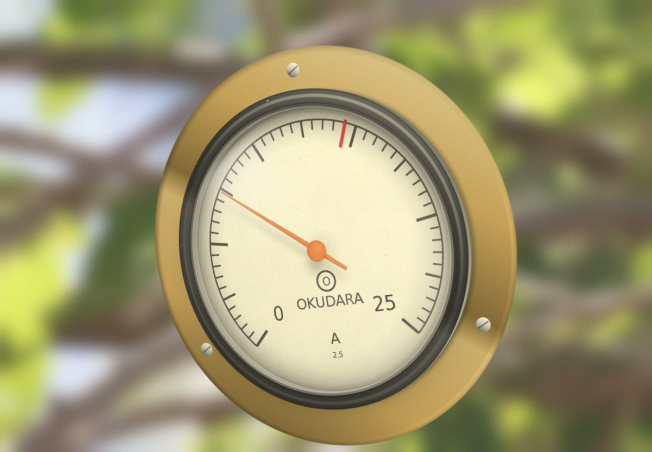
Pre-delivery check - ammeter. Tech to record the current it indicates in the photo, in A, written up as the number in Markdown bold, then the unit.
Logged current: **7.5** A
